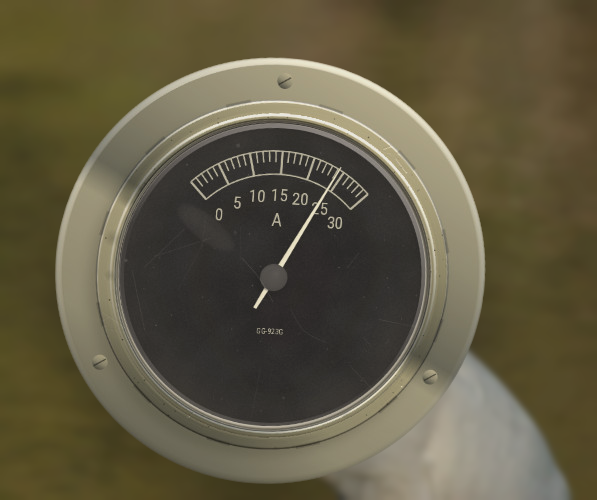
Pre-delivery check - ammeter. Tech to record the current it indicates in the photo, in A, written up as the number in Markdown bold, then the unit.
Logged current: **24** A
